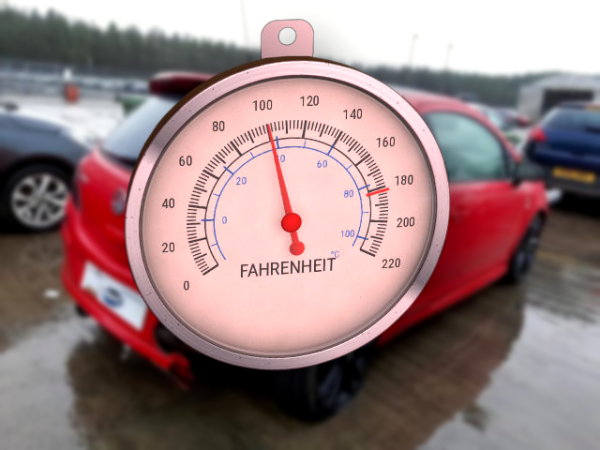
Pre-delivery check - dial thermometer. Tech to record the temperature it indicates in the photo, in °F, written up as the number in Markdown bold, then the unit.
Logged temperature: **100** °F
